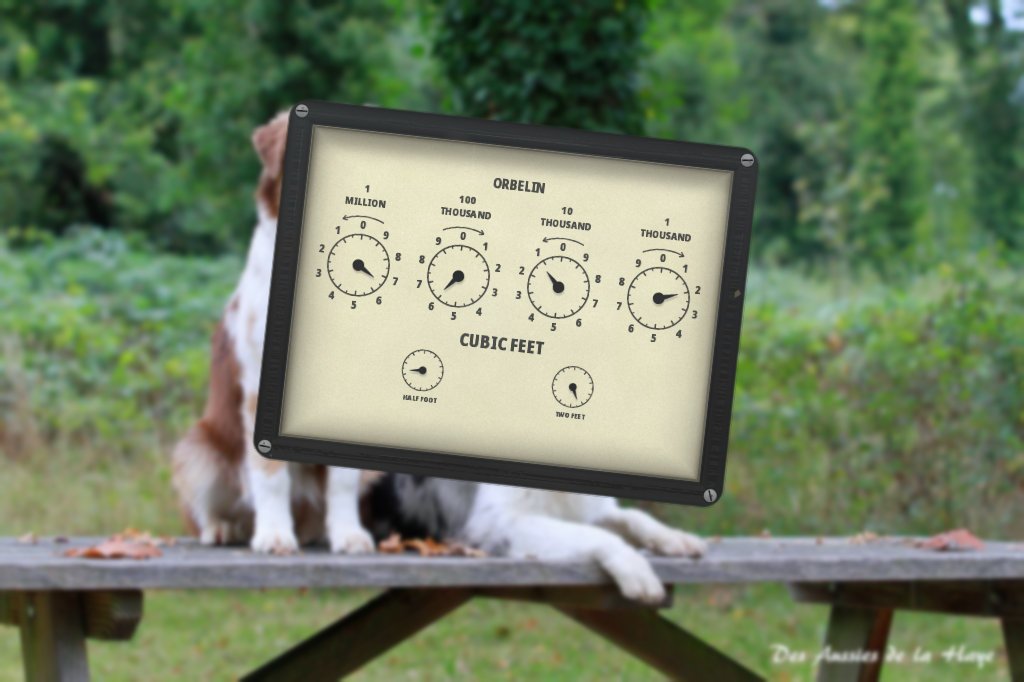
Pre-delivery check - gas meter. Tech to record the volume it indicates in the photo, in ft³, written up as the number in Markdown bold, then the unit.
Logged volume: **661200** ft³
